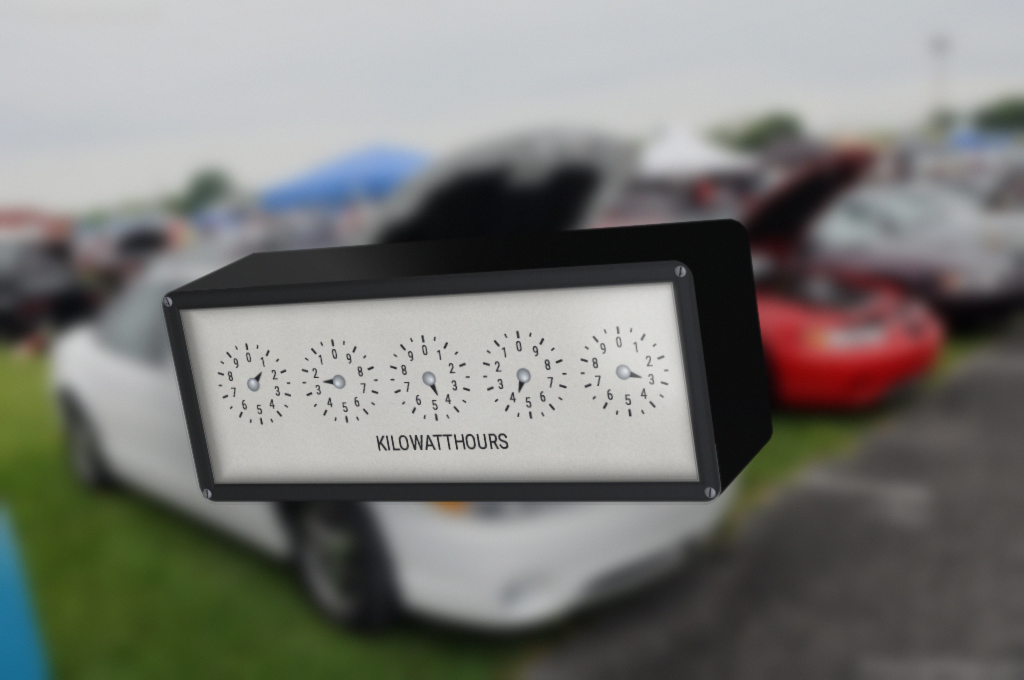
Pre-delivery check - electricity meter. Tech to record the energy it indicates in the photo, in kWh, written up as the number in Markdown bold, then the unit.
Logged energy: **12443** kWh
